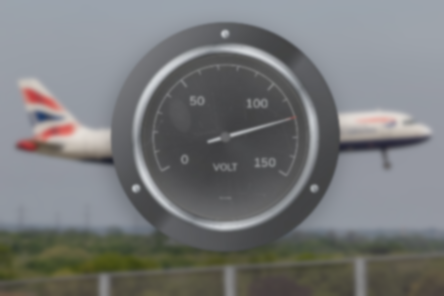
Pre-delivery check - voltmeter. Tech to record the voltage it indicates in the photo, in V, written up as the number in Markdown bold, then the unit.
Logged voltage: **120** V
